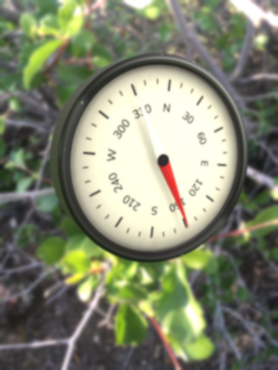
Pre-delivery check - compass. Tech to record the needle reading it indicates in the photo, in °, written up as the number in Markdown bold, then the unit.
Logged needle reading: **150** °
